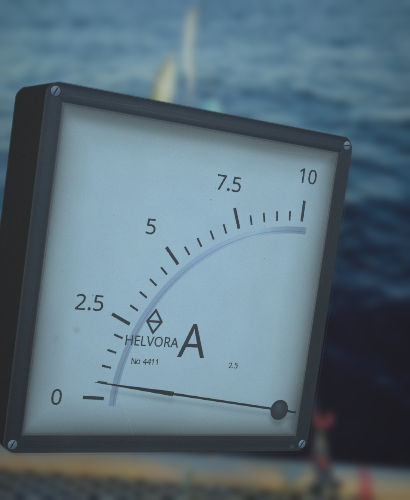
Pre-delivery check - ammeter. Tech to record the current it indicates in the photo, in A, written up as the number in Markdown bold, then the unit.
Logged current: **0.5** A
